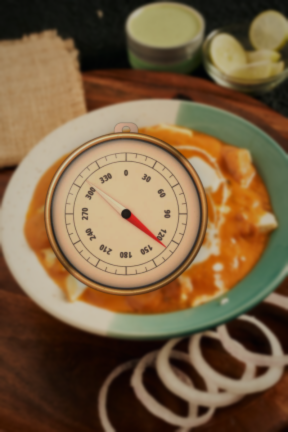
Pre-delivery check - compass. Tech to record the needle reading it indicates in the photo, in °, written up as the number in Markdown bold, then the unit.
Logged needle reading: **130** °
